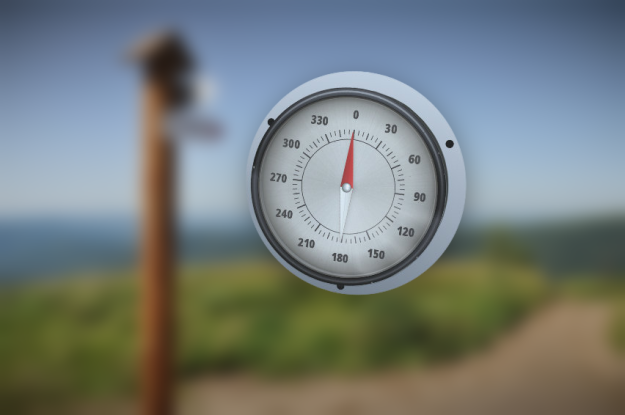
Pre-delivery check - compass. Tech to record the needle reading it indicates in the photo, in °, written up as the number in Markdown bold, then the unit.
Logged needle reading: **0** °
